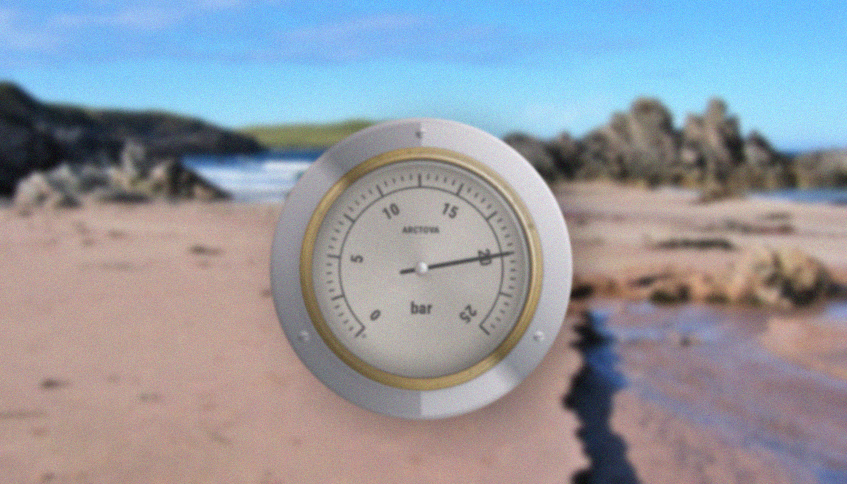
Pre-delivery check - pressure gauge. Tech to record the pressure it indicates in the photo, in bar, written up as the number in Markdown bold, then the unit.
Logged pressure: **20** bar
